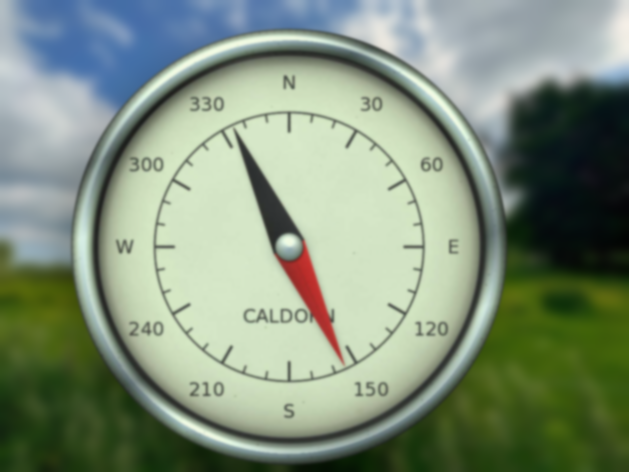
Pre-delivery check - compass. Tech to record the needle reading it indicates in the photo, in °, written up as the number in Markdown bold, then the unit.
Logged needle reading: **155** °
